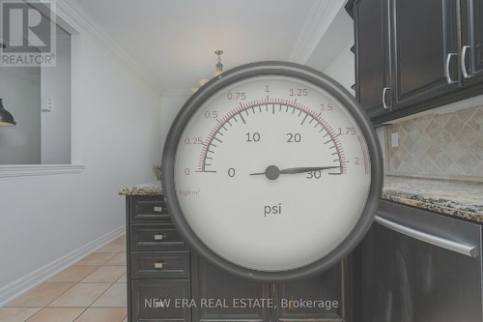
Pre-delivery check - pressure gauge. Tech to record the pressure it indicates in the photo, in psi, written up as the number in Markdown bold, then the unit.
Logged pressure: **29** psi
